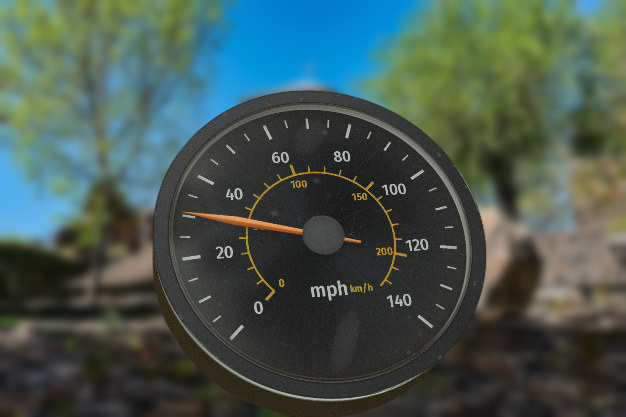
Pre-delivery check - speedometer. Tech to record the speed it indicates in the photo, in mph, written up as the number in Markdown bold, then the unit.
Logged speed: **30** mph
